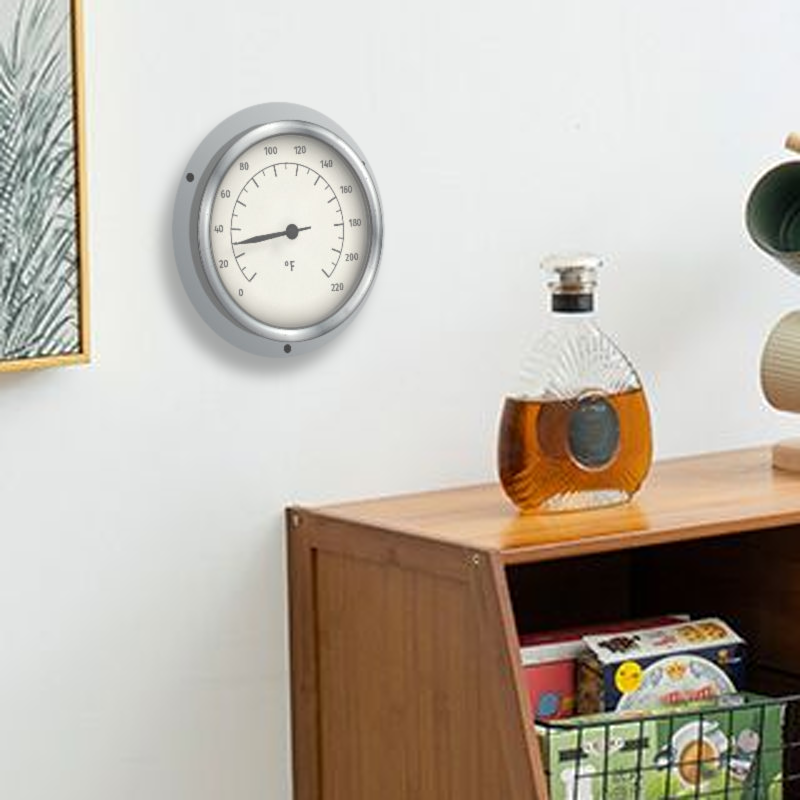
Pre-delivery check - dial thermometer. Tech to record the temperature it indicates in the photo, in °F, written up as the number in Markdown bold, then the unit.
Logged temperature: **30** °F
